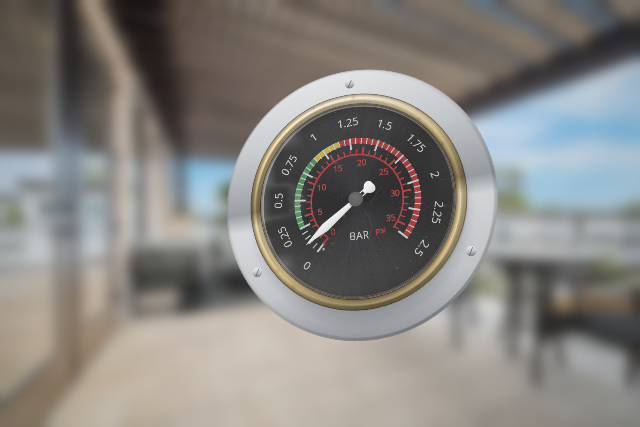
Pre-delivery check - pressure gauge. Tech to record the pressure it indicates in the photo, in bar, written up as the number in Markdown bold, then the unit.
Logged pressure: **0.1** bar
